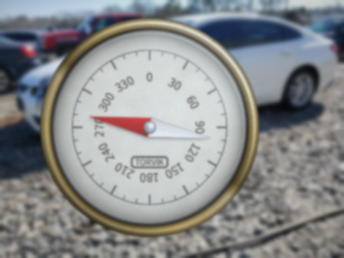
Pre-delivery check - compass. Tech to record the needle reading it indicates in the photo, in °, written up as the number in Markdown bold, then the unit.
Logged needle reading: **280** °
